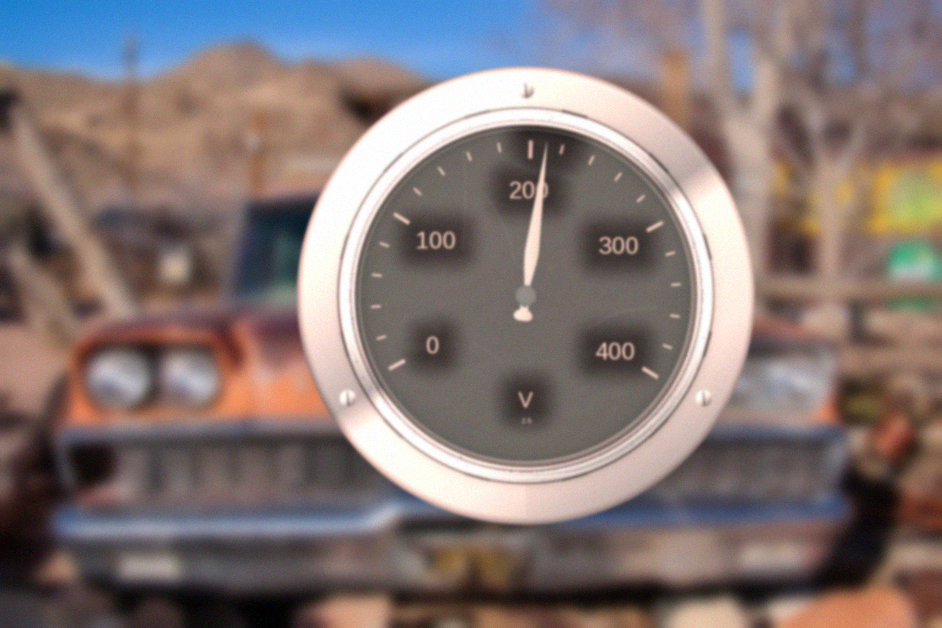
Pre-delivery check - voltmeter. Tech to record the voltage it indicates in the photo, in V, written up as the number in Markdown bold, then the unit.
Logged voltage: **210** V
